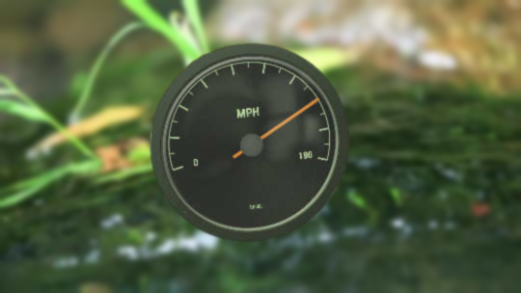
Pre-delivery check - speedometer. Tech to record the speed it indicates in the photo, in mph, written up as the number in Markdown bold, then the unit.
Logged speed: **140** mph
